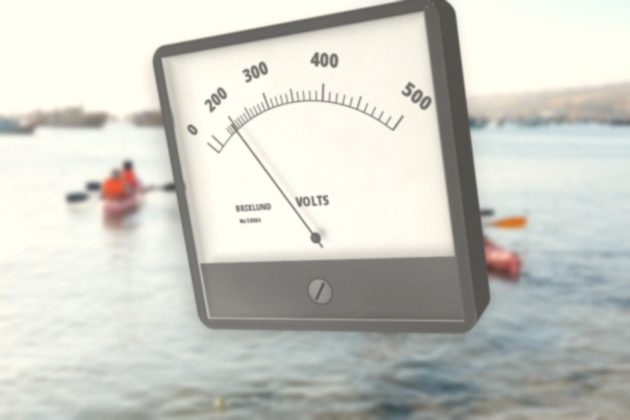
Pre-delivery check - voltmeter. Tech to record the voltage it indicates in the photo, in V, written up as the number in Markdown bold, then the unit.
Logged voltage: **200** V
